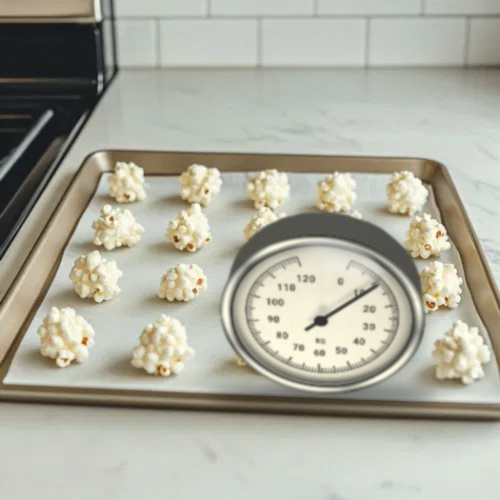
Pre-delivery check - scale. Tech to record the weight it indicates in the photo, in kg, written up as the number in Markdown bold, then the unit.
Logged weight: **10** kg
